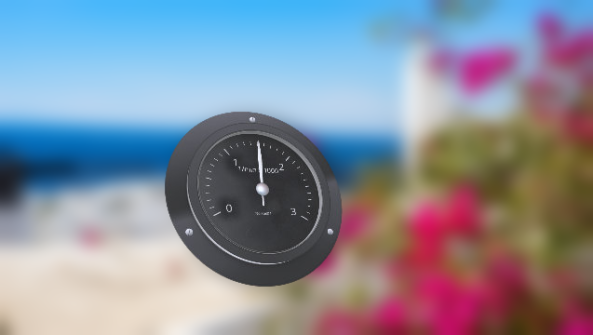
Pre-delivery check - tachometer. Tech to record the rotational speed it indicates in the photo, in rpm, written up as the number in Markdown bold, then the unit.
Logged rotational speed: **1500** rpm
